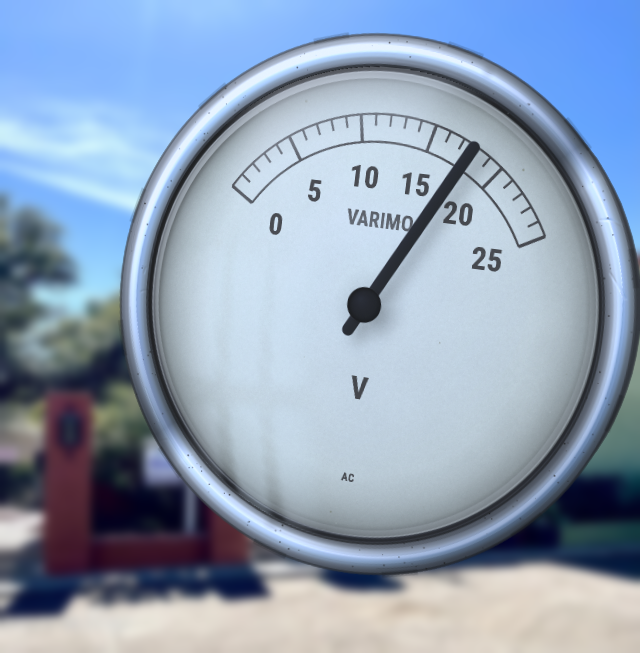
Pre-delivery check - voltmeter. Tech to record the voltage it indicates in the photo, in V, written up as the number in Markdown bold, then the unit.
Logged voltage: **18** V
